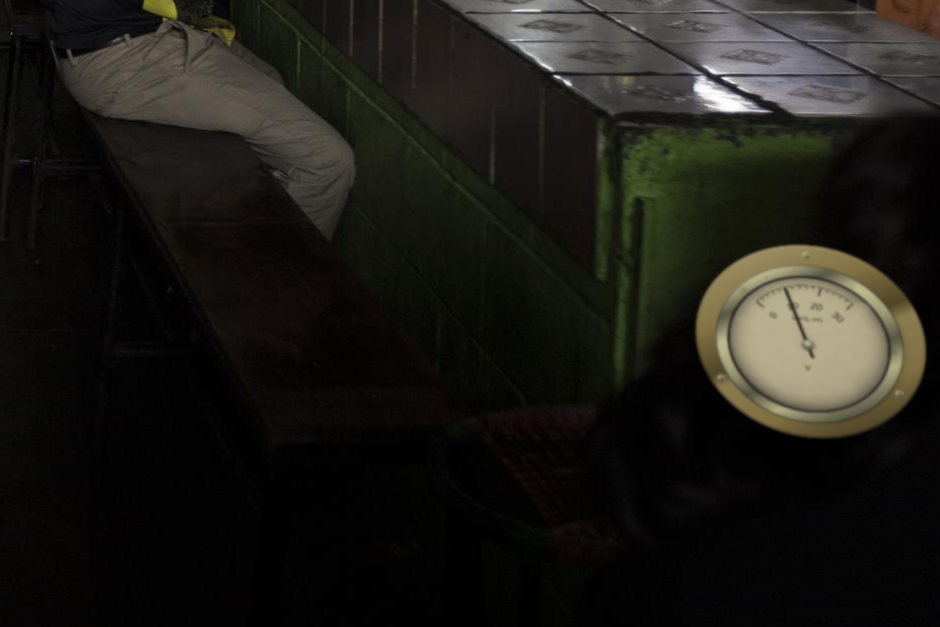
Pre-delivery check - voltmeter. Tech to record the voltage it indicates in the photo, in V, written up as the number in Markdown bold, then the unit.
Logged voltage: **10** V
